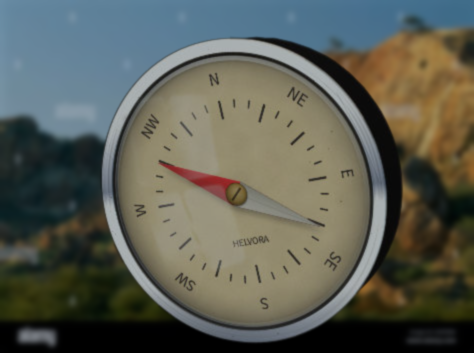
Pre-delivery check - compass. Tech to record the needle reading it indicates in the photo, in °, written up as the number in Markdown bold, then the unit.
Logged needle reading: **300** °
